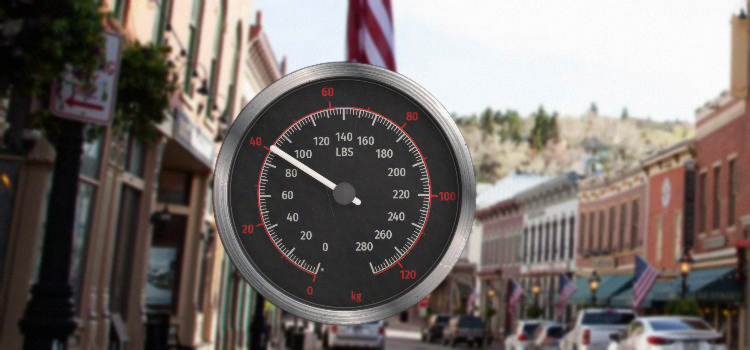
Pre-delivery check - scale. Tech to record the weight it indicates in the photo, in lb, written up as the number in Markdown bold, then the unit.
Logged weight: **90** lb
